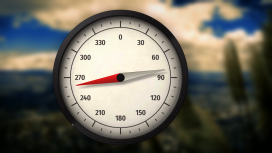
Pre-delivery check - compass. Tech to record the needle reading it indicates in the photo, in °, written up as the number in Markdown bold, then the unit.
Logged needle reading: **260** °
